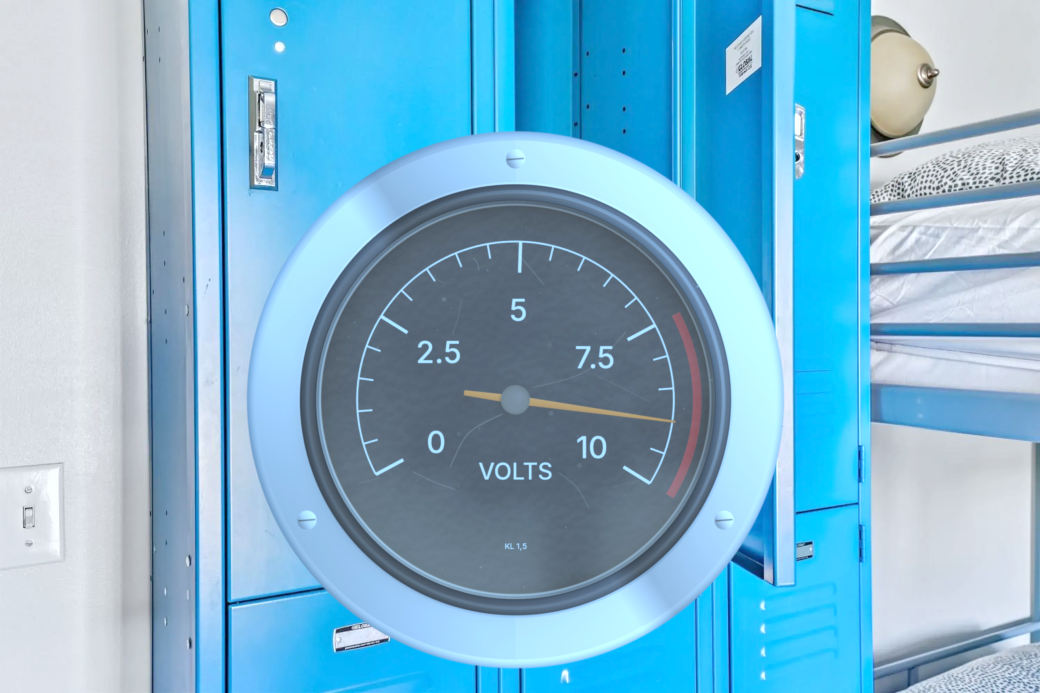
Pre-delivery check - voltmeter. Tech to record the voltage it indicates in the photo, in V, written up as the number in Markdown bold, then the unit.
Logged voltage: **9** V
